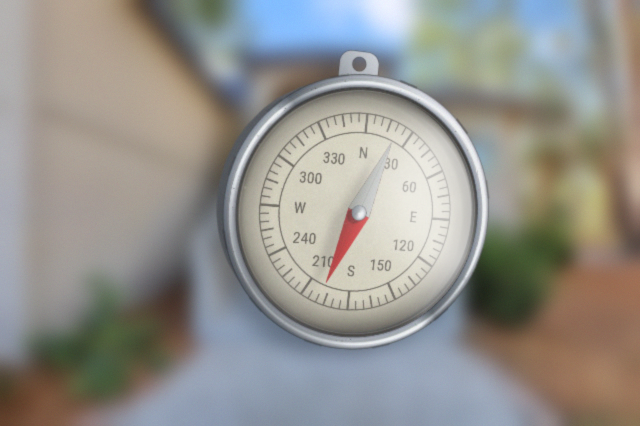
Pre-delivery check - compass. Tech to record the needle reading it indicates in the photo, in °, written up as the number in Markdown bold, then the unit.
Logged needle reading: **200** °
